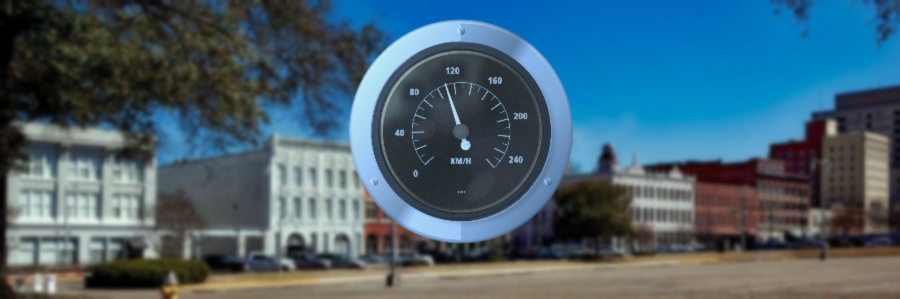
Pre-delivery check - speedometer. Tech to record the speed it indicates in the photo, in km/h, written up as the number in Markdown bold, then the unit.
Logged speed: **110** km/h
